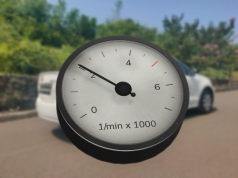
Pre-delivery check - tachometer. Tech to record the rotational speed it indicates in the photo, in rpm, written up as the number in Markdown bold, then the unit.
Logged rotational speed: **2000** rpm
